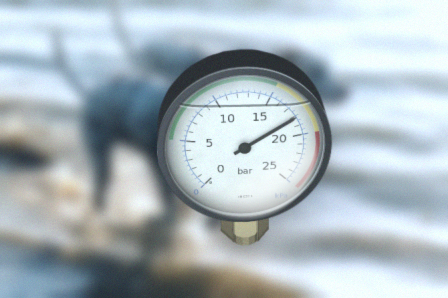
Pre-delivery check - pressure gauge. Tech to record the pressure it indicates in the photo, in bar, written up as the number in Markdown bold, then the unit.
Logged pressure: **18** bar
